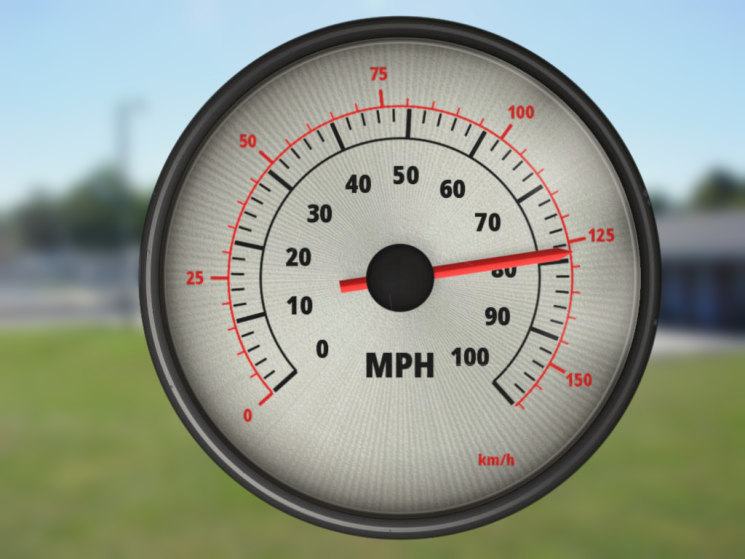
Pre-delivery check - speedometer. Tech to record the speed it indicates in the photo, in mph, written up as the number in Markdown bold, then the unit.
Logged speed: **79** mph
